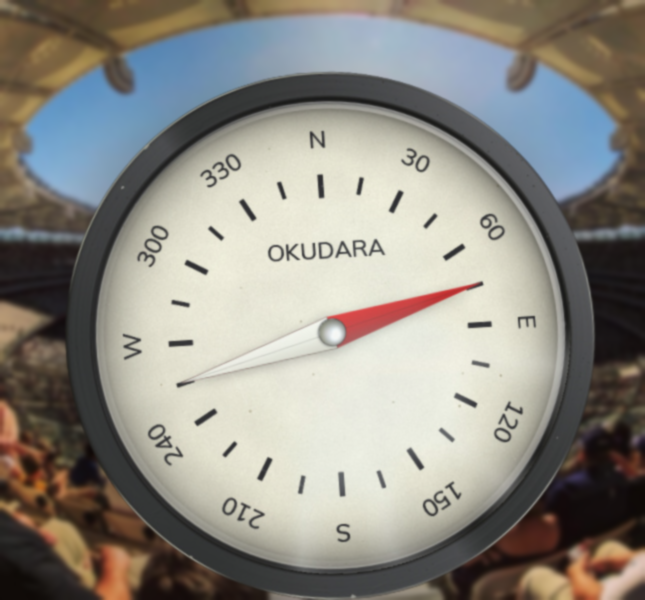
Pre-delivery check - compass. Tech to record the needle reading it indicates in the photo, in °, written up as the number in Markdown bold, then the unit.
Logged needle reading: **75** °
